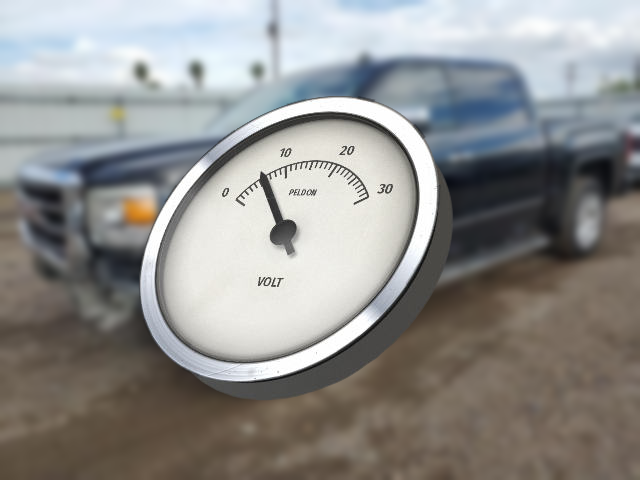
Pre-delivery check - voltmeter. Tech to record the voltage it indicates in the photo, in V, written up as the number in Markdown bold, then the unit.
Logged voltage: **6** V
